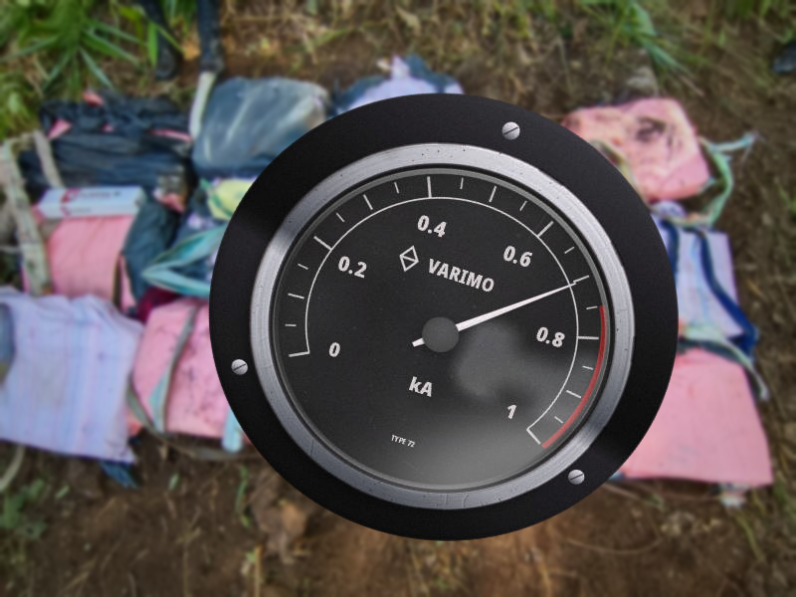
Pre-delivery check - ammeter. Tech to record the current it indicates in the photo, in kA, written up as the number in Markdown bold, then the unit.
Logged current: **0.7** kA
